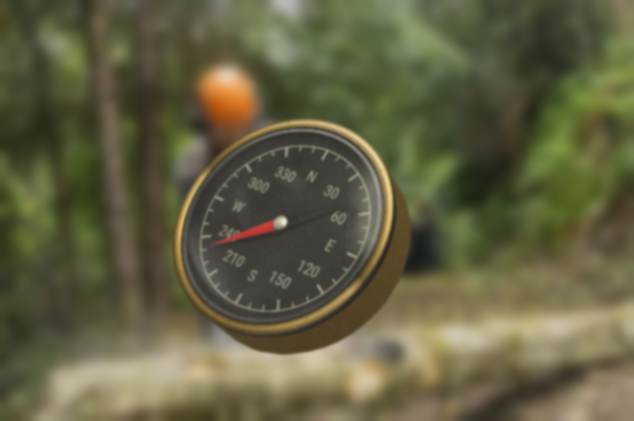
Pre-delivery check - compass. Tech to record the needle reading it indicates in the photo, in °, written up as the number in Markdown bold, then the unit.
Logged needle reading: **230** °
